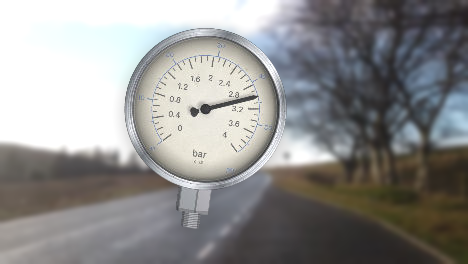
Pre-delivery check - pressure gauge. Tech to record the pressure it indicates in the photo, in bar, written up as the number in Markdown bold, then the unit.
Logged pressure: **3** bar
